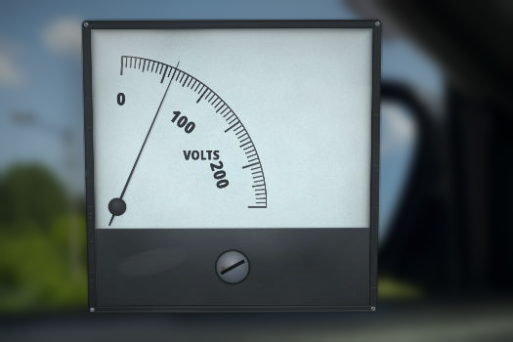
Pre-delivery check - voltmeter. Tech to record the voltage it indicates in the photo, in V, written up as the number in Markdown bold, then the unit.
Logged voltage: **60** V
